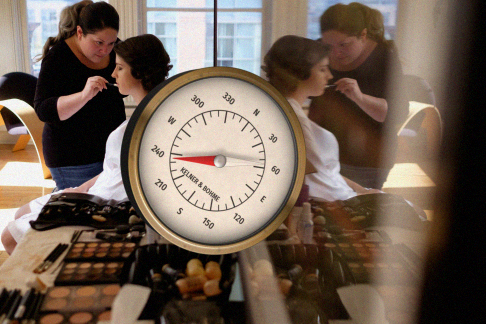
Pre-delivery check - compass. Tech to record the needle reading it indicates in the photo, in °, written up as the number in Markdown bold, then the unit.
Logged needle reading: **235** °
